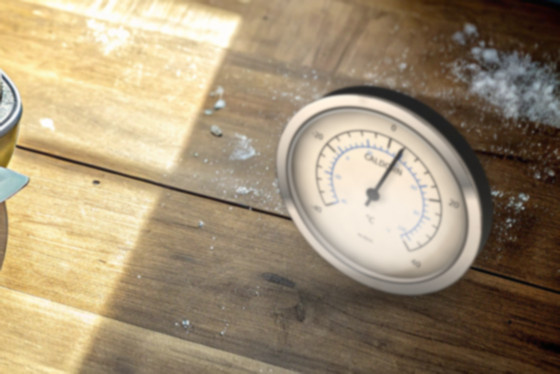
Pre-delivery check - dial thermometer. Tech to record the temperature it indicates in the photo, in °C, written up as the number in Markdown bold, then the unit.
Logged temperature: **4** °C
